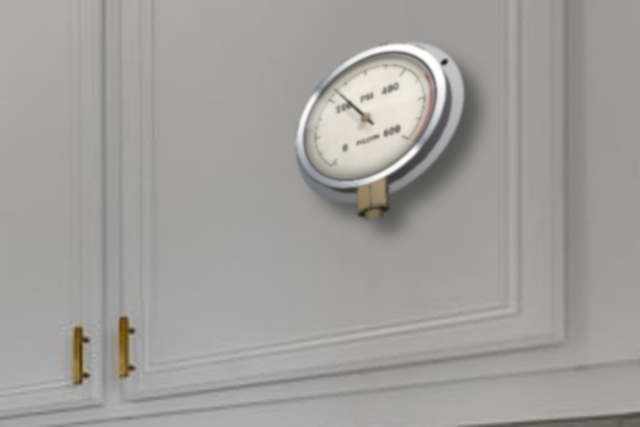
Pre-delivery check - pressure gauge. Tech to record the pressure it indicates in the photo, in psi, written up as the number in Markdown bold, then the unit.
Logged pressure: **225** psi
